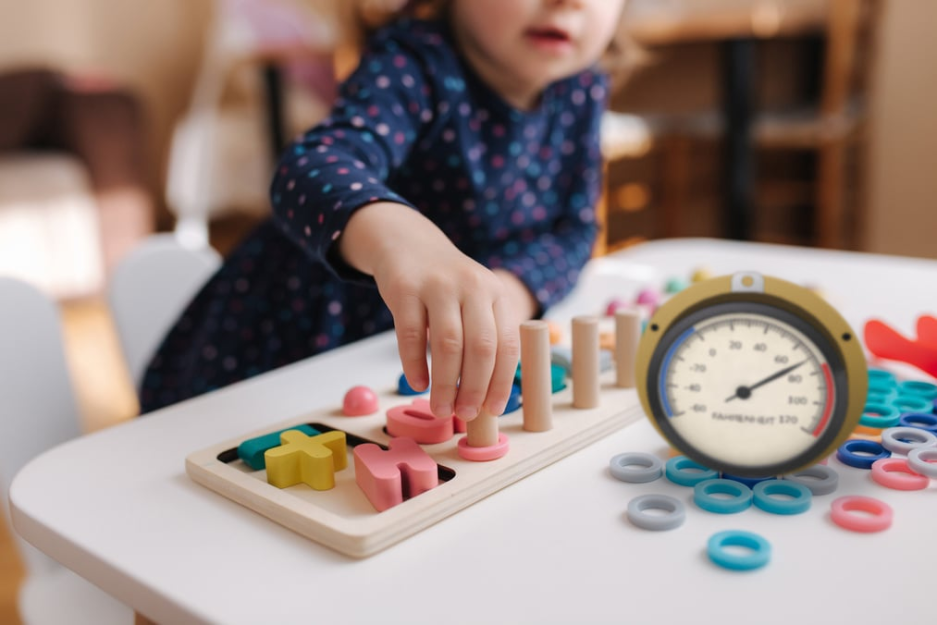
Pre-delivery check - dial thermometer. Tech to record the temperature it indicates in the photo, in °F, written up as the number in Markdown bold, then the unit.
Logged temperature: **70** °F
